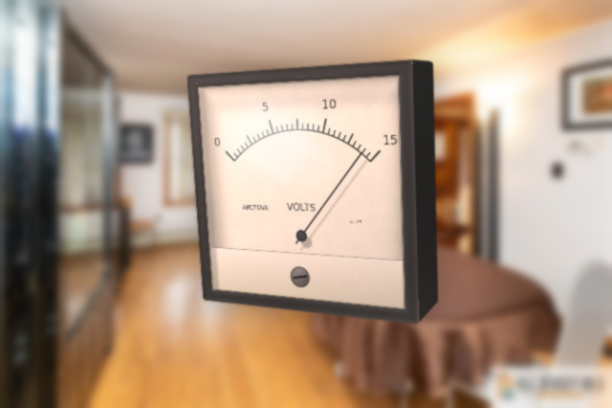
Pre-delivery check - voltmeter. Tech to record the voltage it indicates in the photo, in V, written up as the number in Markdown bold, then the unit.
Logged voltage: **14** V
